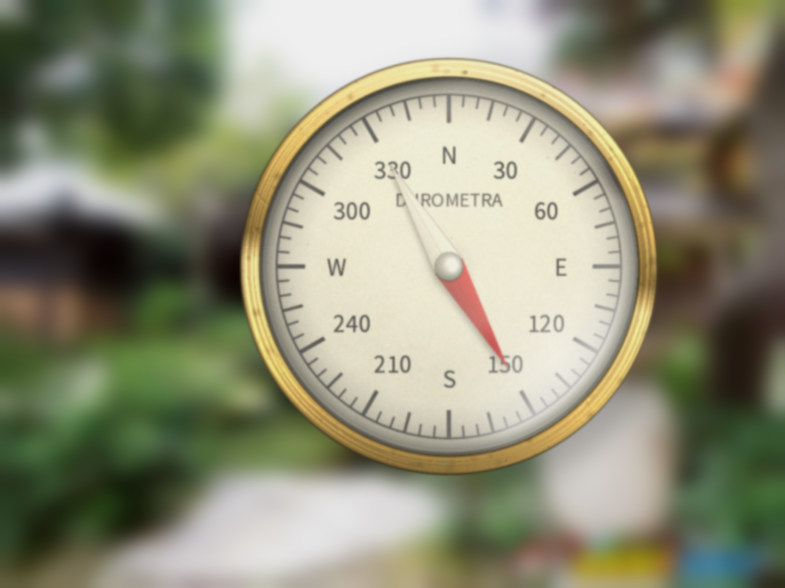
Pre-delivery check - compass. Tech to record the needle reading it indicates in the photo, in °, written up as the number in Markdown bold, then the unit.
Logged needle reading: **150** °
